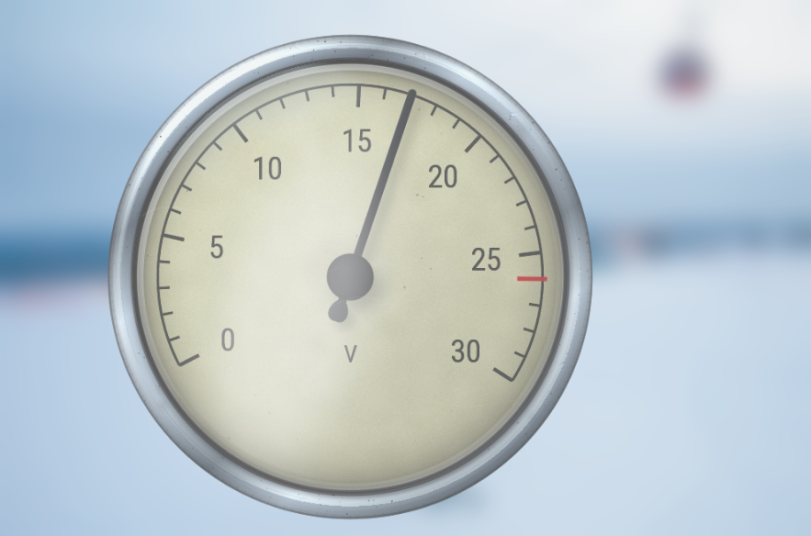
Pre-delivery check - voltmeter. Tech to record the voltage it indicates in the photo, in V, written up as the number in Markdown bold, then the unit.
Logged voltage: **17** V
